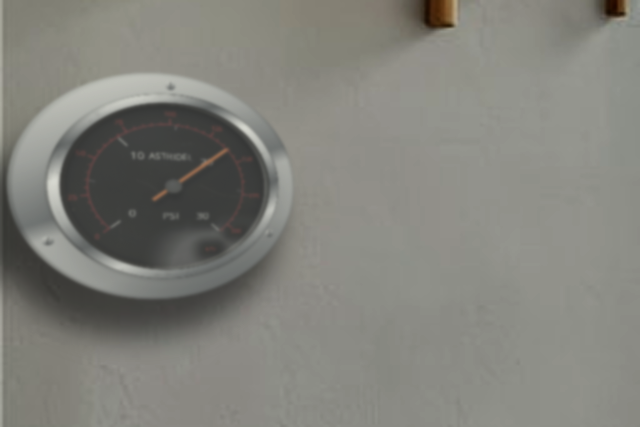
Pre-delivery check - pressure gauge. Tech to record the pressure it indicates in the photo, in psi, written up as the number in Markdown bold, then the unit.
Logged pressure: **20** psi
